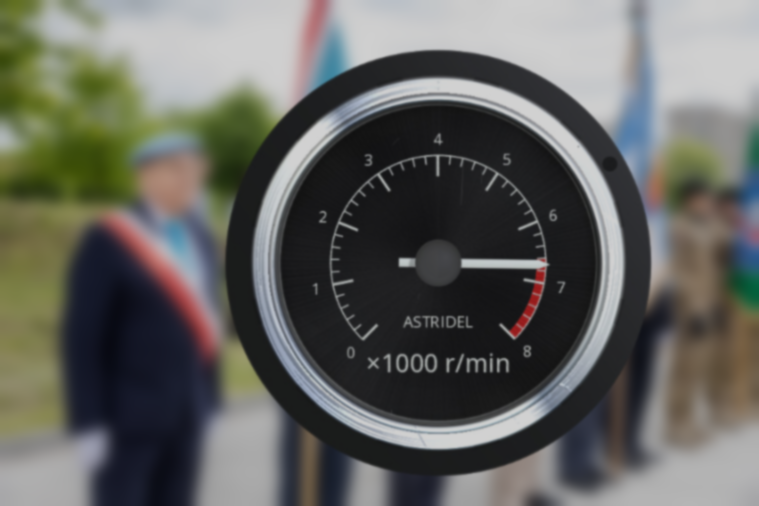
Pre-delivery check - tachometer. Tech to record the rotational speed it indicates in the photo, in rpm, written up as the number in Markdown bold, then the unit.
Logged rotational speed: **6700** rpm
